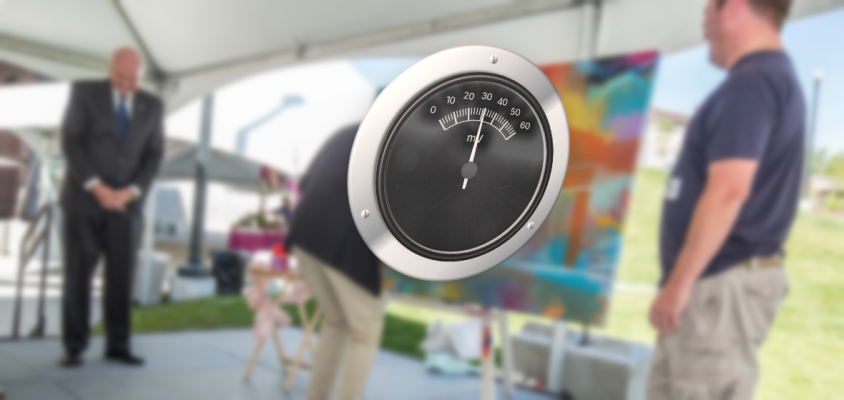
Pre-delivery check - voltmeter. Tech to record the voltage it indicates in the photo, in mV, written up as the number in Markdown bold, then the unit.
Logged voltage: **30** mV
